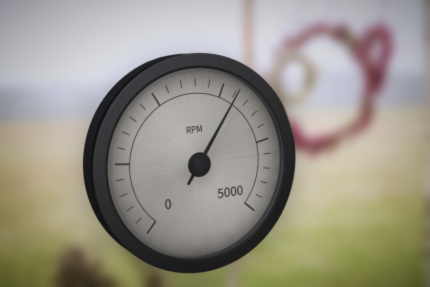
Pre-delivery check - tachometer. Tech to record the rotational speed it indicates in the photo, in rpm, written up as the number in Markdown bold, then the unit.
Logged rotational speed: **3200** rpm
